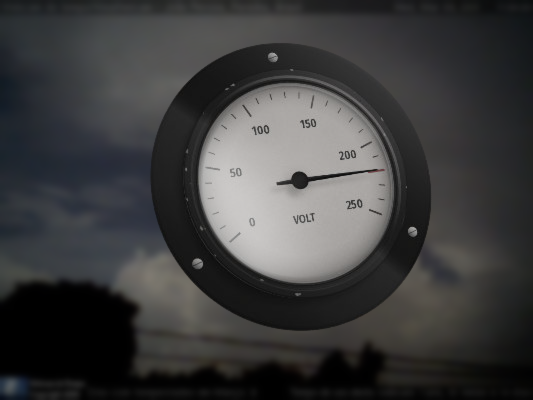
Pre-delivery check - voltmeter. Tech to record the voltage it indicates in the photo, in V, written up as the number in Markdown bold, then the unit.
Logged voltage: **220** V
